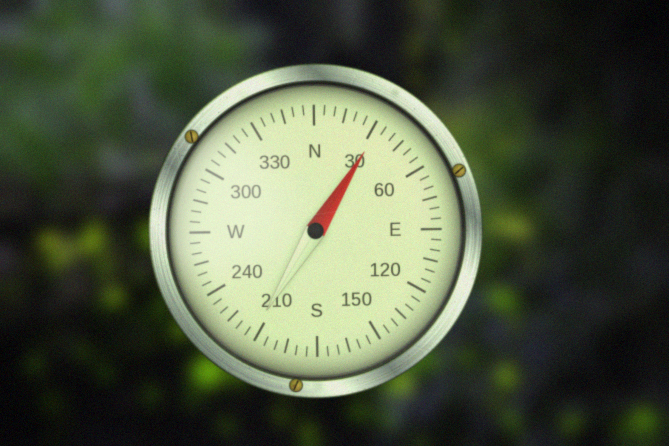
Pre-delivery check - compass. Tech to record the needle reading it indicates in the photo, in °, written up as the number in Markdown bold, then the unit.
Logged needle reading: **32.5** °
